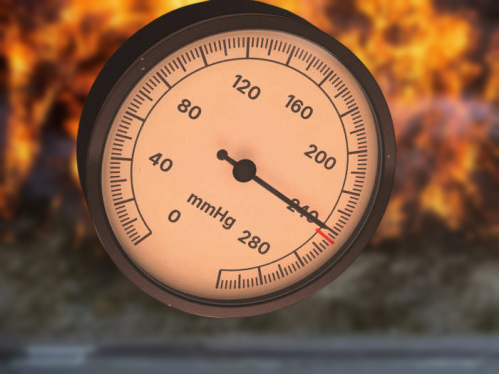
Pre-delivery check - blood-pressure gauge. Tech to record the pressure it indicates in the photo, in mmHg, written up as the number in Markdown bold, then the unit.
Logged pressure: **240** mmHg
